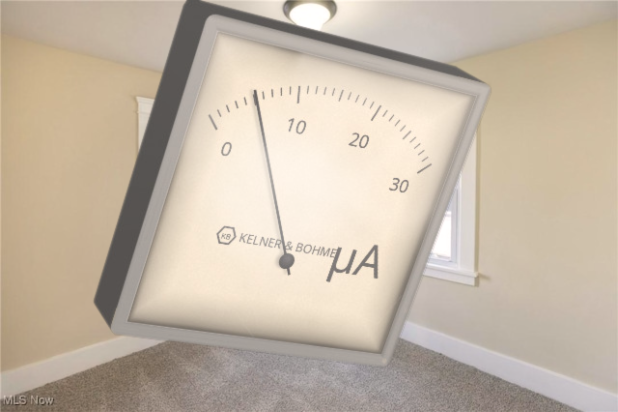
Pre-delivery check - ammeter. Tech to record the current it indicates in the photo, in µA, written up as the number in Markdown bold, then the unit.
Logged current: **5** µA
